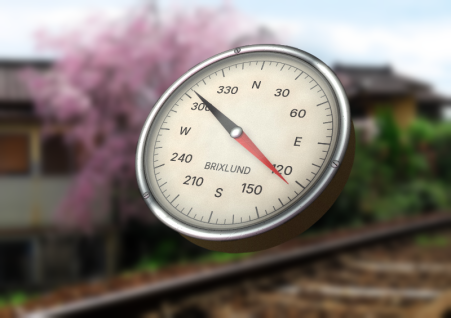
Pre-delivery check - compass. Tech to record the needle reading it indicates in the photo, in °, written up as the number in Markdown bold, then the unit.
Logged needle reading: **125** °
